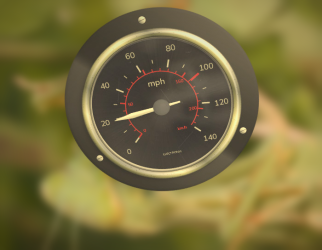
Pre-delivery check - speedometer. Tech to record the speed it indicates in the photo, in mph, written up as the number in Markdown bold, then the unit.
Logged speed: **20** mph
